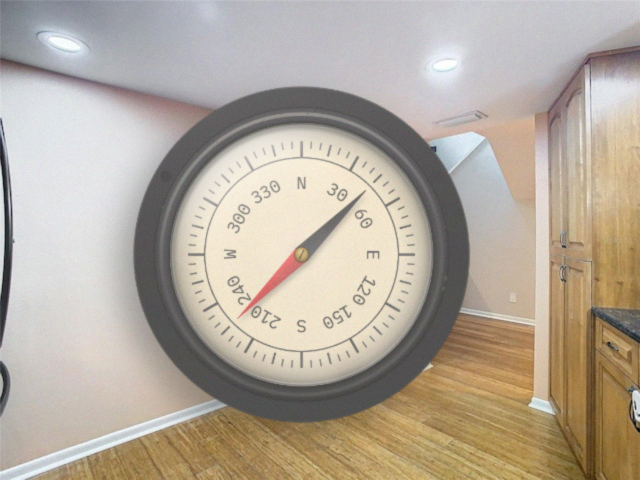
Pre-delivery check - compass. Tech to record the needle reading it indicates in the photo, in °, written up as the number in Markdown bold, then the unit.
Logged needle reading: **225** °
